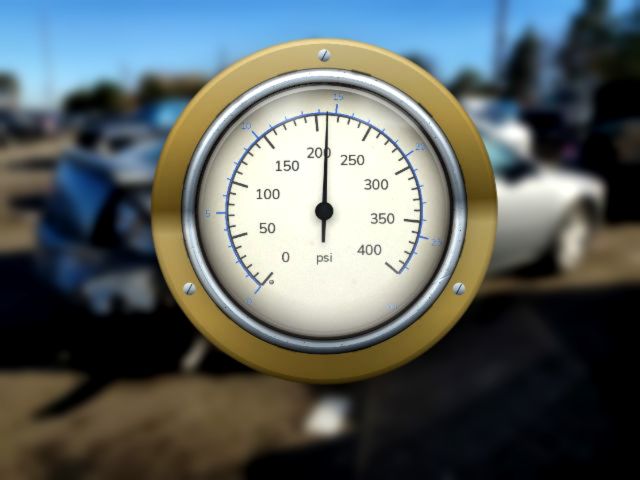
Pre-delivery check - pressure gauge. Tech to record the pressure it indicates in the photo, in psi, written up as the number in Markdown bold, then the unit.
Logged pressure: **210** psi
